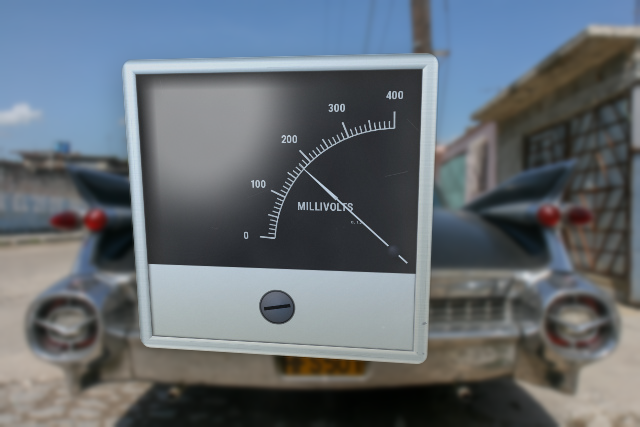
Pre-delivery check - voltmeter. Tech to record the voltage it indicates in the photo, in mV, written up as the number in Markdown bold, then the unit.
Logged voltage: **180** mV
